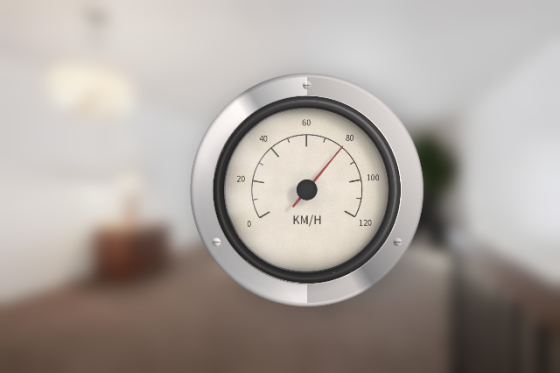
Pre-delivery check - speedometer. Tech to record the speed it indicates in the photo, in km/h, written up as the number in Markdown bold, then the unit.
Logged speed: **80** km/h
